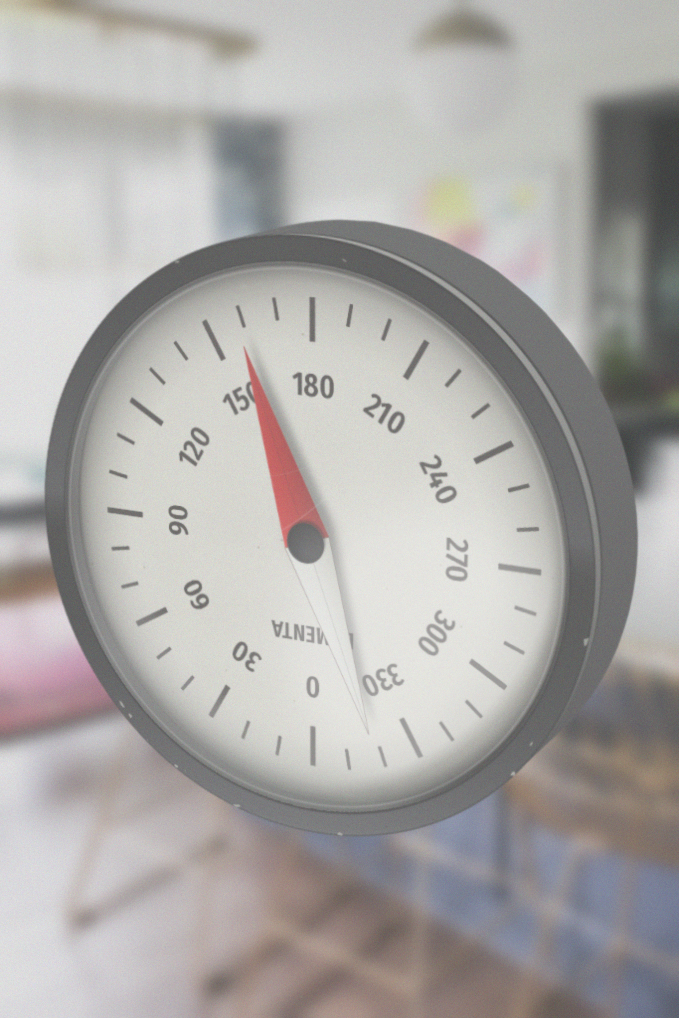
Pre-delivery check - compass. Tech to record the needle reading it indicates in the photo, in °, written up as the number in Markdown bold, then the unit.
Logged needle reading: **160** °
